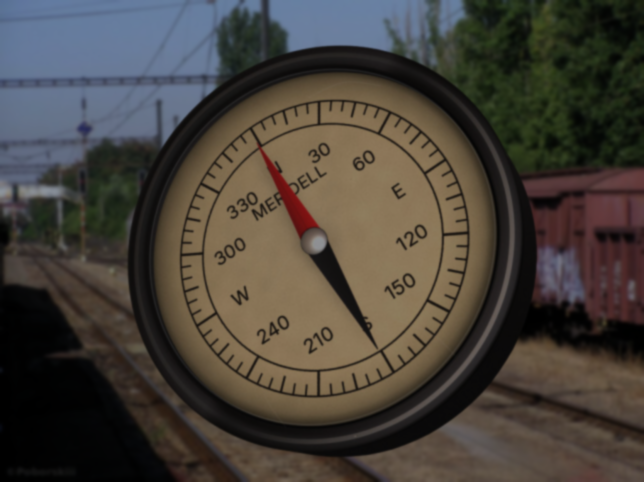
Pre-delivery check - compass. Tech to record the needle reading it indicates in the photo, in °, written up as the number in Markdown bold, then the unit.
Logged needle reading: **0** °
